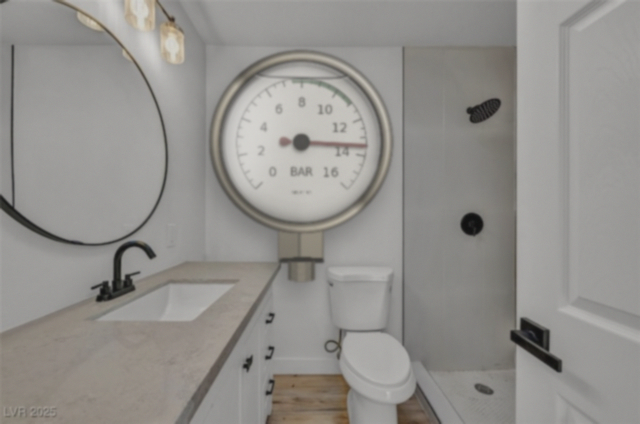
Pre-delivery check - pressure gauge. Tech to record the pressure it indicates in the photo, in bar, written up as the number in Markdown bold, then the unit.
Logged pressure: **13.5** bar
